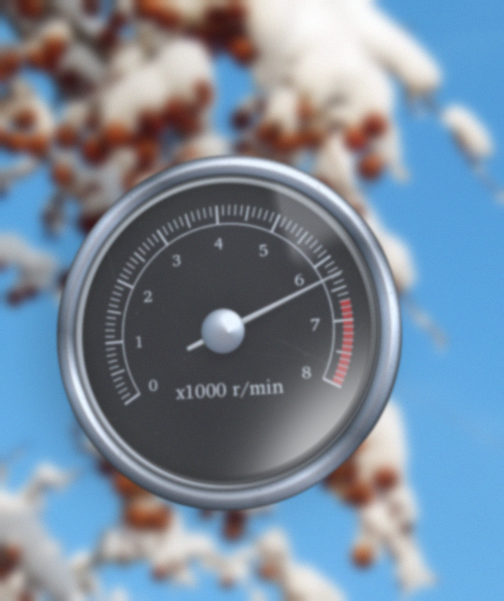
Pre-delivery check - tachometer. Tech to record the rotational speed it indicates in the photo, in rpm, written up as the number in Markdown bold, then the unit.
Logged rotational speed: **6300** rpm
